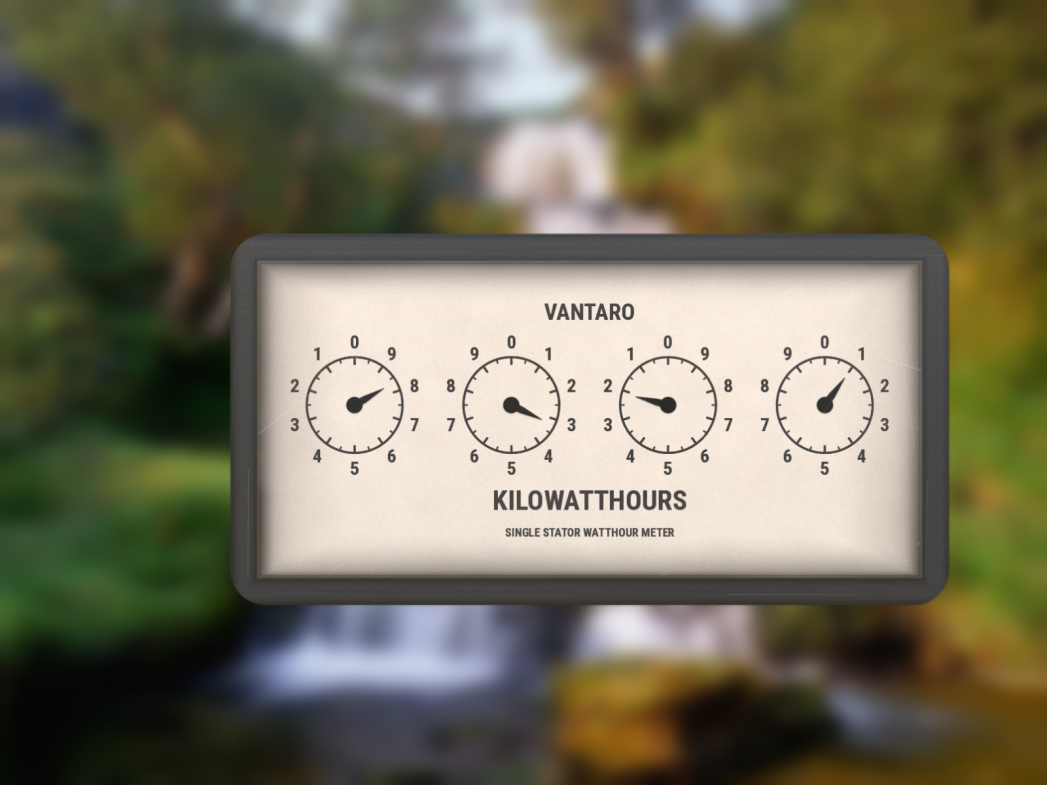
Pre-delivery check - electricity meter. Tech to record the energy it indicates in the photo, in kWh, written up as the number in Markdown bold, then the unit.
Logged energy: **8321** kWh
